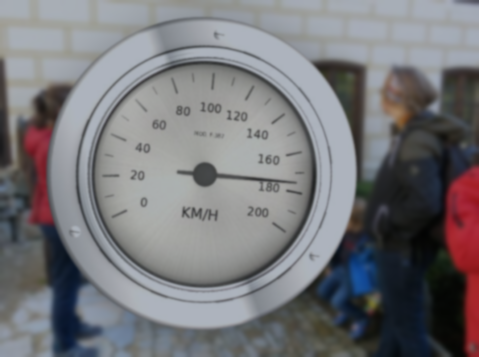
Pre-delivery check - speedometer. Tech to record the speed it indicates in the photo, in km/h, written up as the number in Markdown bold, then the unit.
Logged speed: **175** km/h
